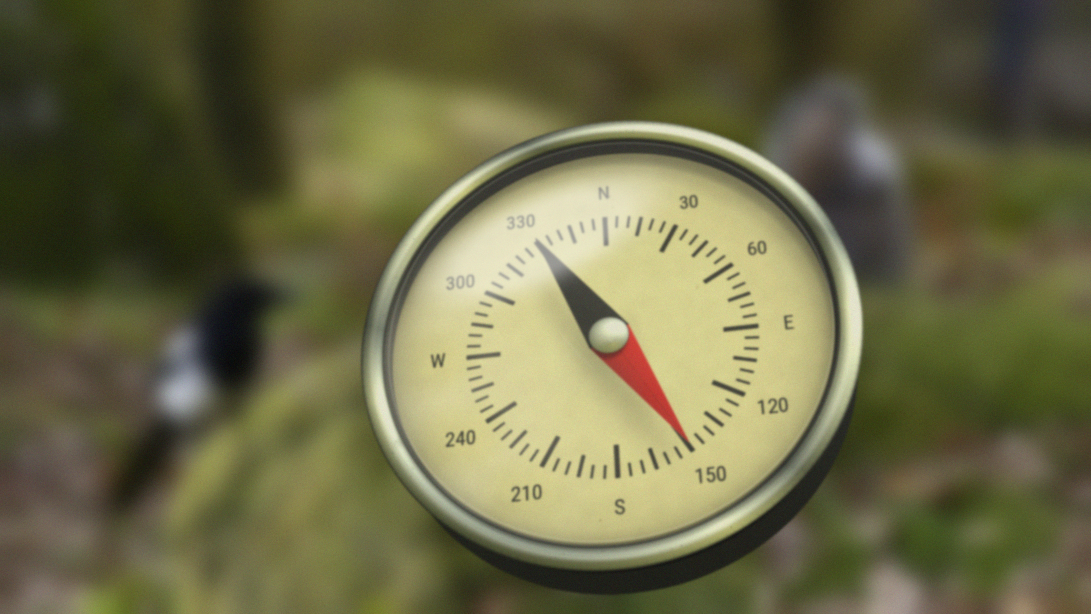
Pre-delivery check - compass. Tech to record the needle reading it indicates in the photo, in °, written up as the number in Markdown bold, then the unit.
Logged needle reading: **150** °
